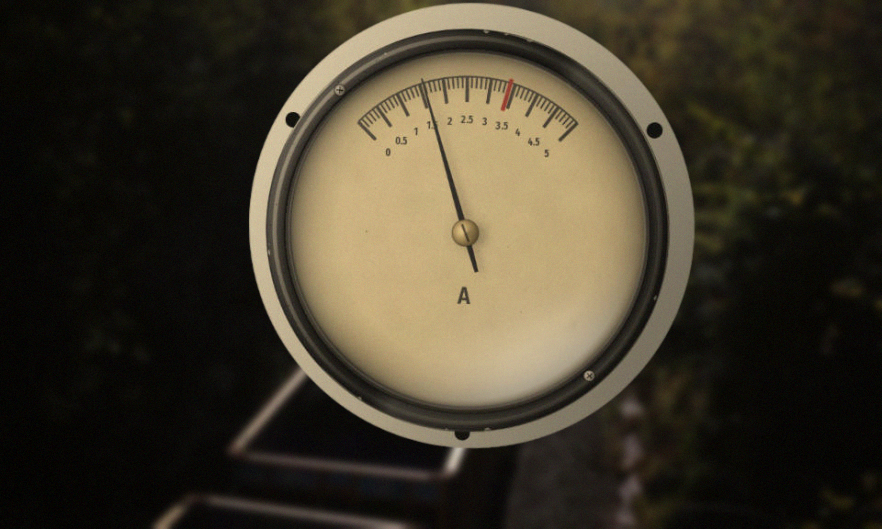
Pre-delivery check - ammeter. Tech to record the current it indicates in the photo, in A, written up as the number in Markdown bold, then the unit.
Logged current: **1.6** A
